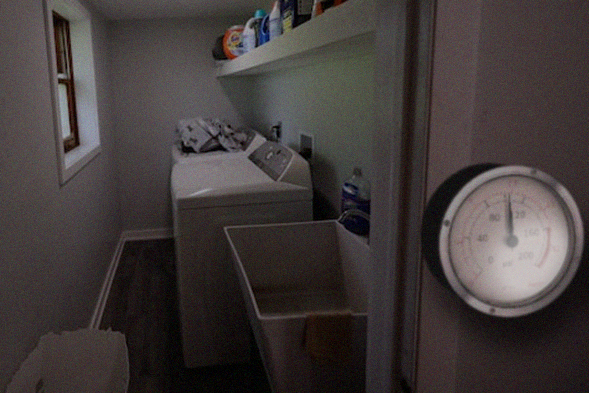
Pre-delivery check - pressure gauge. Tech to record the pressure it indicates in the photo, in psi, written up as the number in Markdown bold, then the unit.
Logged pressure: **100** psi
